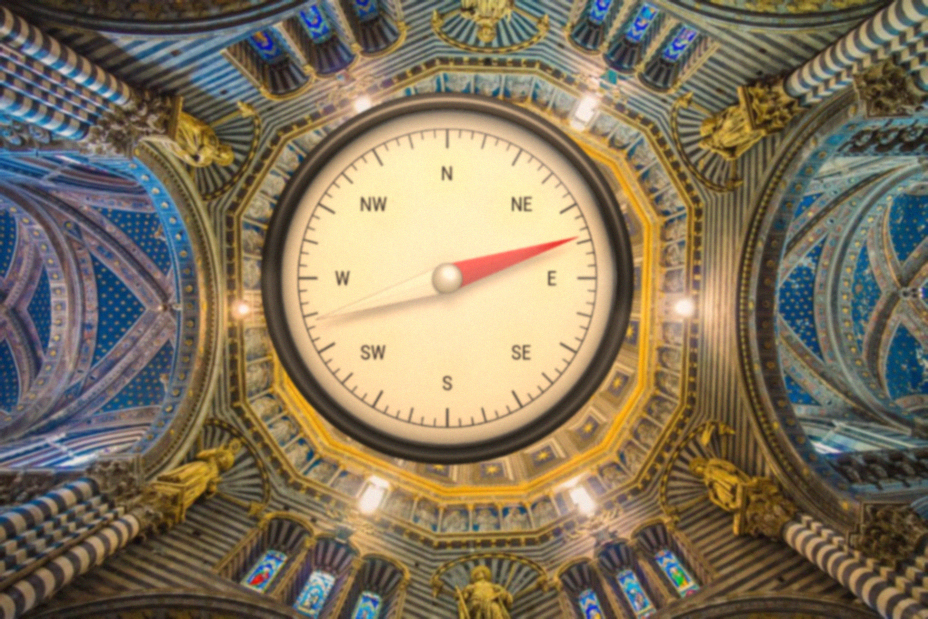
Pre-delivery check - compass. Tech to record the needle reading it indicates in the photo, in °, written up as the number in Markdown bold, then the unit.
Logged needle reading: **72.5** °
